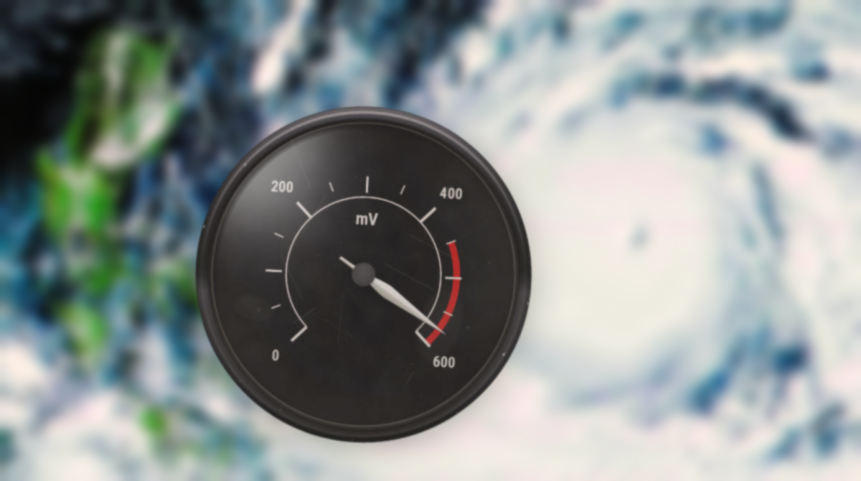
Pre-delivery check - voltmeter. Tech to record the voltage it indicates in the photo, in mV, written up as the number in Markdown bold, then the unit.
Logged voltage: **575** mV
